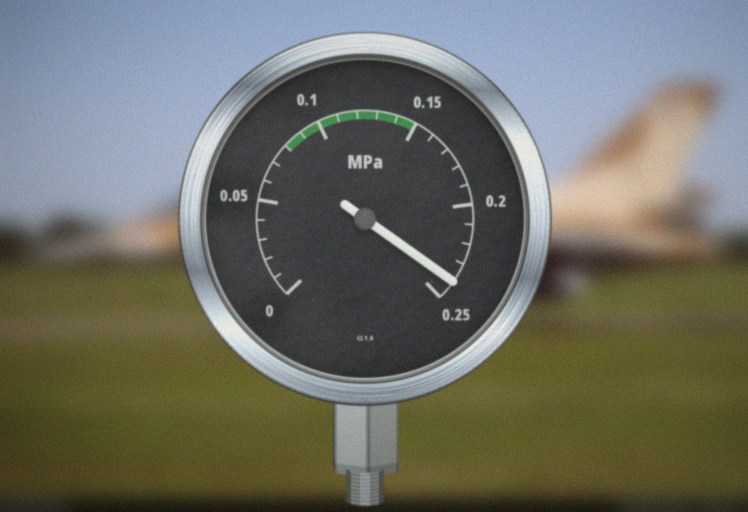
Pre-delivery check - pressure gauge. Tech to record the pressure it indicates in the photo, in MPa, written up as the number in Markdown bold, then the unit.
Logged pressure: **0.24** MPa
